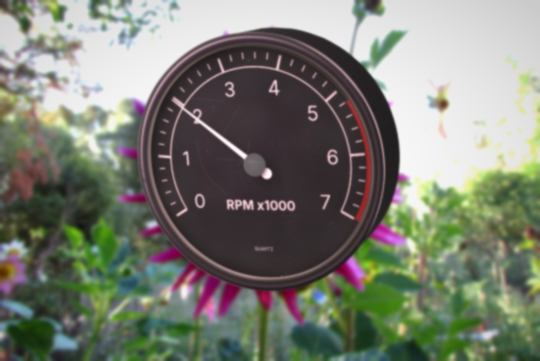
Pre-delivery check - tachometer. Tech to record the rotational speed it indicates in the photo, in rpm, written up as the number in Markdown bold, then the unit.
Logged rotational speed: **2000** rpm
